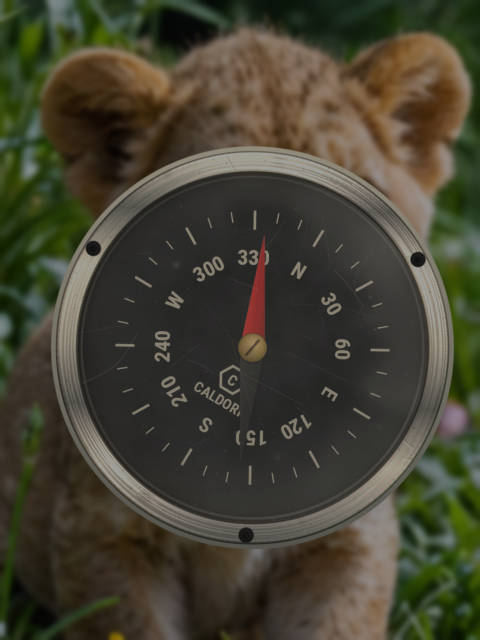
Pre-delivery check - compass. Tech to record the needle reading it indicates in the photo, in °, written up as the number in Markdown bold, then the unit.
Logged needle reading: **335** °
